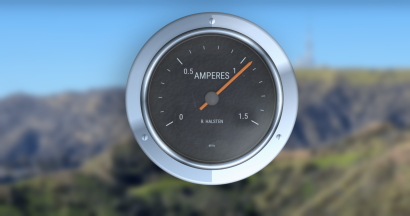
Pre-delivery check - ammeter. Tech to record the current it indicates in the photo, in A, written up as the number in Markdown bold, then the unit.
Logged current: **1.05** A
